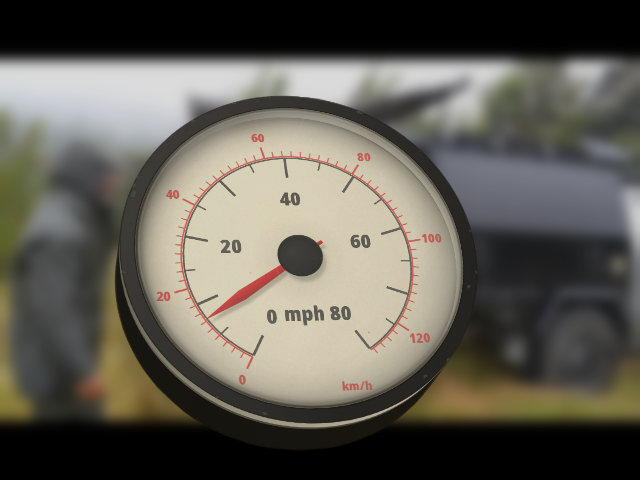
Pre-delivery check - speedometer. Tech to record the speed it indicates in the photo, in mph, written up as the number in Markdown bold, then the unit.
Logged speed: **7.5** mph
